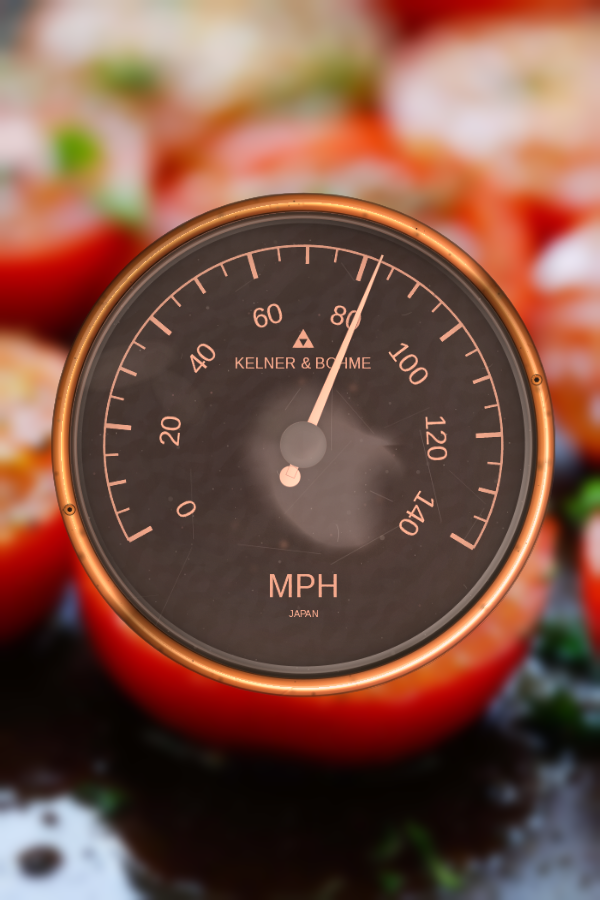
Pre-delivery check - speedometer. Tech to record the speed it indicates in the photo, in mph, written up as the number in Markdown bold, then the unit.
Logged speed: **82.5** mph
